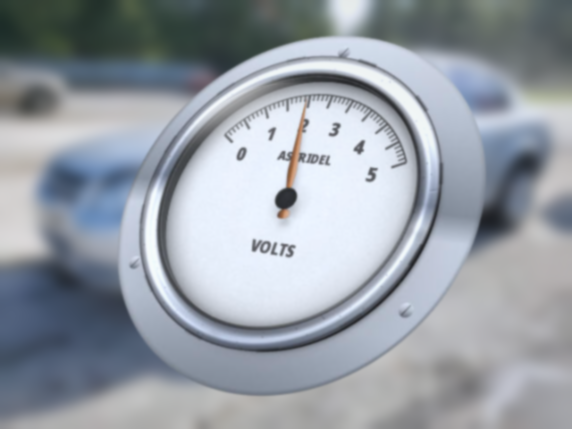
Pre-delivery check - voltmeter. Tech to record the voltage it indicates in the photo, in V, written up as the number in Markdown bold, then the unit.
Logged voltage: **2** V
